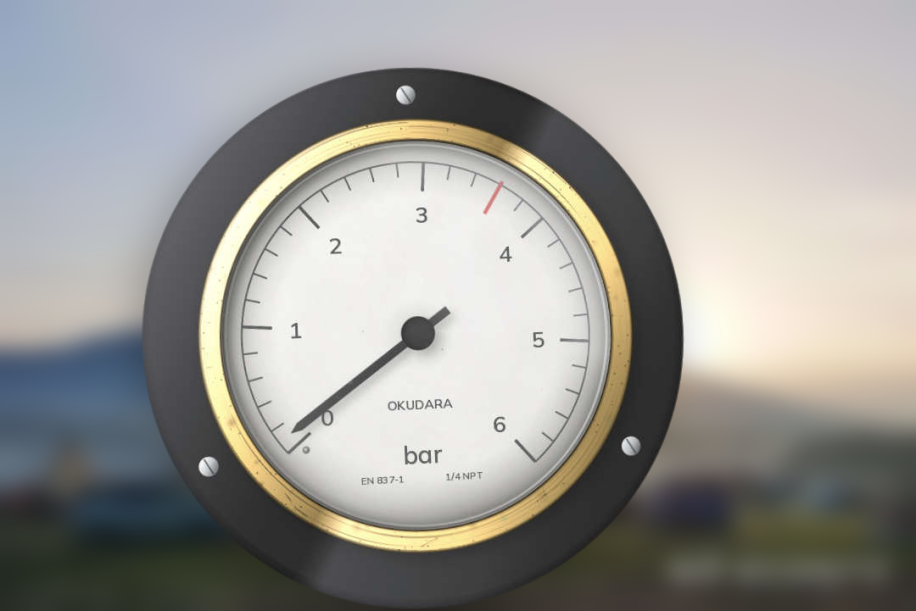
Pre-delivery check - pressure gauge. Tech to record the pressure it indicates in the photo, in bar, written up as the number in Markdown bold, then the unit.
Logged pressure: **0.1** bar
